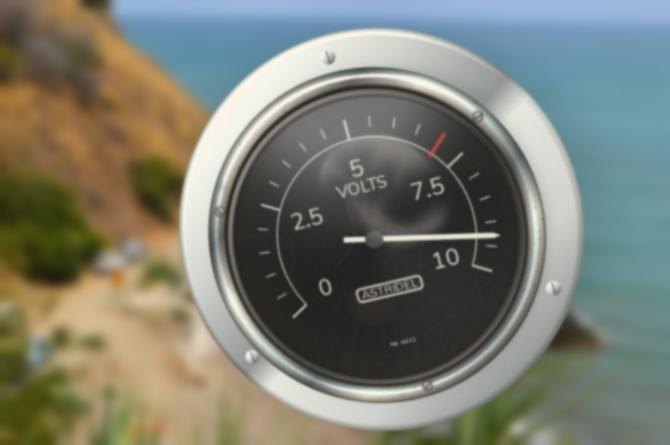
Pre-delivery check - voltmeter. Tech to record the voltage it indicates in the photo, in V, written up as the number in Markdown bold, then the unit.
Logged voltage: **9.25** V
